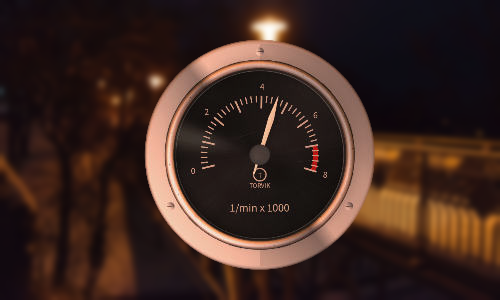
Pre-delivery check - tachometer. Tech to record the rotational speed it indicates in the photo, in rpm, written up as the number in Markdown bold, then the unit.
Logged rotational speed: **4600** rpm
